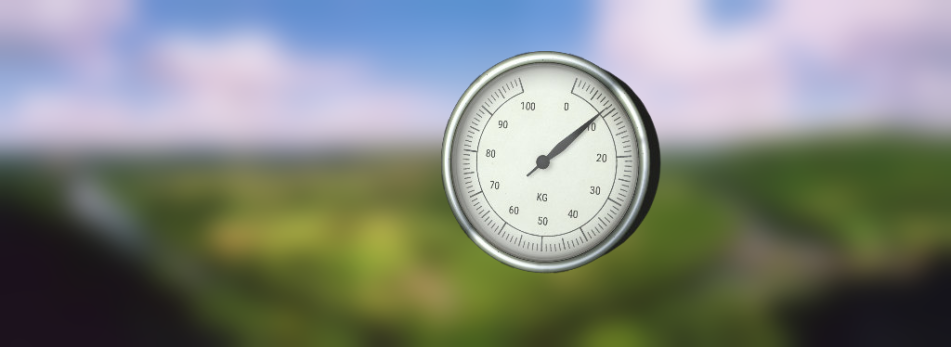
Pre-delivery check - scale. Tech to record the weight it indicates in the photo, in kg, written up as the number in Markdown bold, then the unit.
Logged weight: **9** kg
